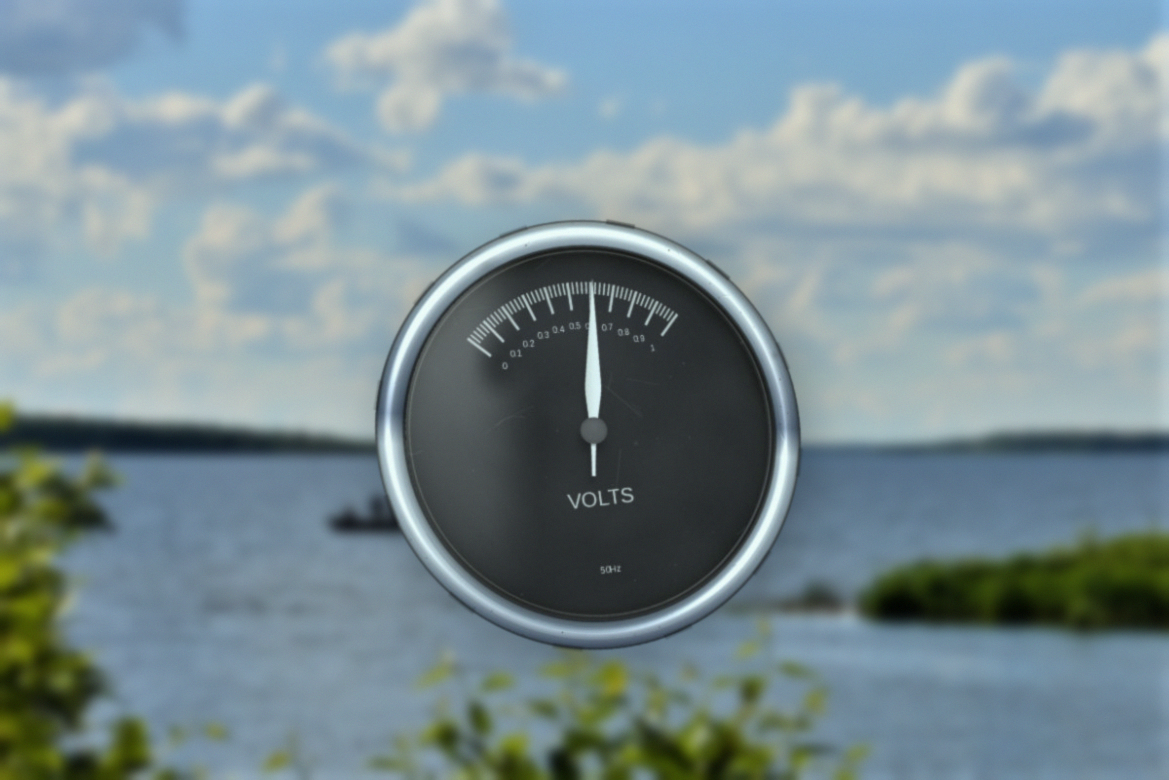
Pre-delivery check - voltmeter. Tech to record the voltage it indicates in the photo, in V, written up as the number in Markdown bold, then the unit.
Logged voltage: **0.6** V
